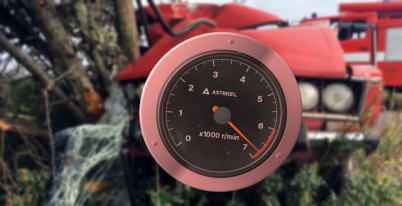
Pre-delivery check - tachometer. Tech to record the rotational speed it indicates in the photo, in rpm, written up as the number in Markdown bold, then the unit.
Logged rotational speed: **6750** rpm
